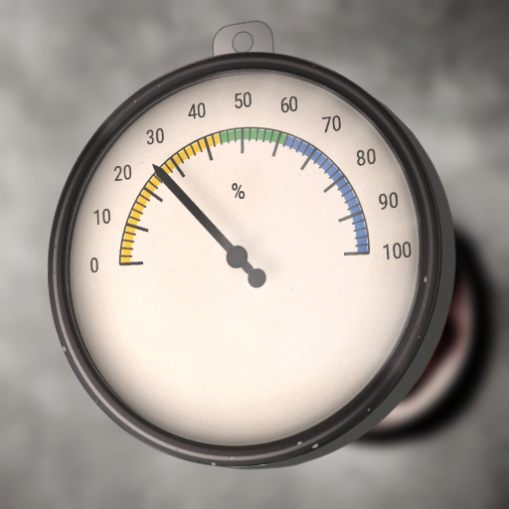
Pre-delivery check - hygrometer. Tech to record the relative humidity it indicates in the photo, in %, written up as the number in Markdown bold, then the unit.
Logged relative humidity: **26** %
